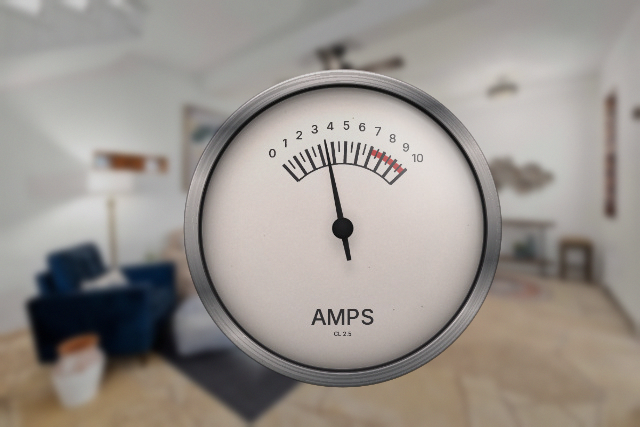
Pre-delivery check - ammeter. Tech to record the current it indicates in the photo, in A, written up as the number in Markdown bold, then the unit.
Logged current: **3.5** A
